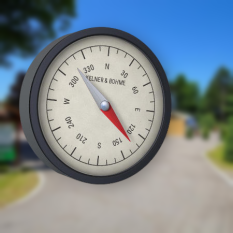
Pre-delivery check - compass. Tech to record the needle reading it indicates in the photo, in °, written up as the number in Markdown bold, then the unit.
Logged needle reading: **135** °
